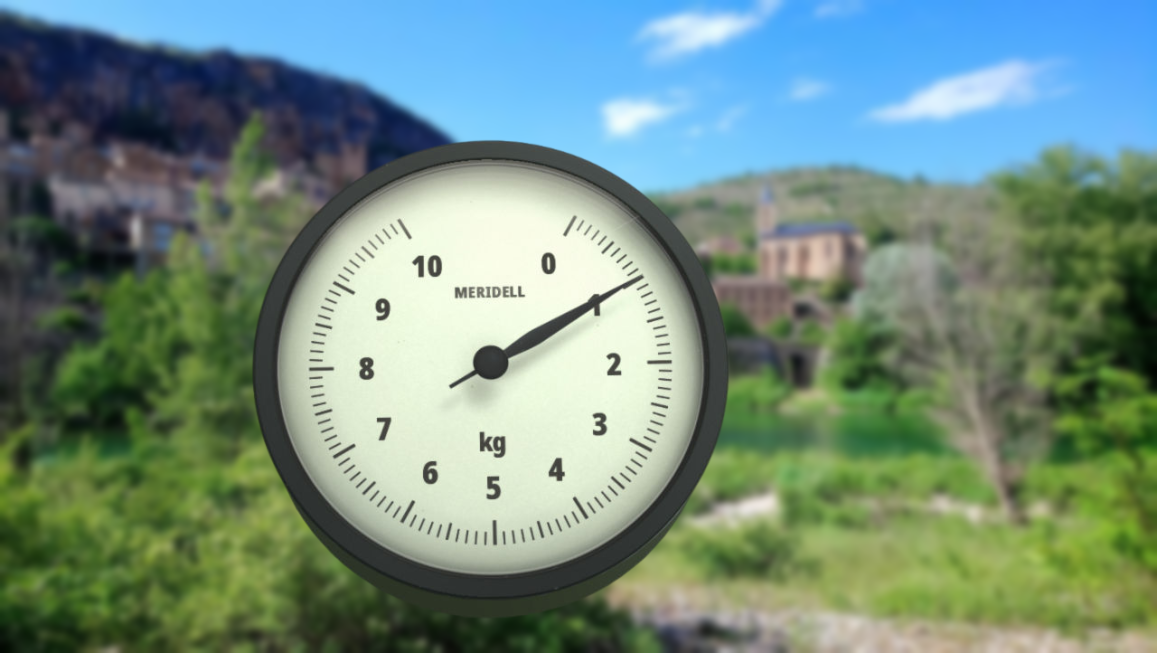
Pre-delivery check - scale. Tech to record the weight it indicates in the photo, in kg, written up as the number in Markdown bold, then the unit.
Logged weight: **1** kg
